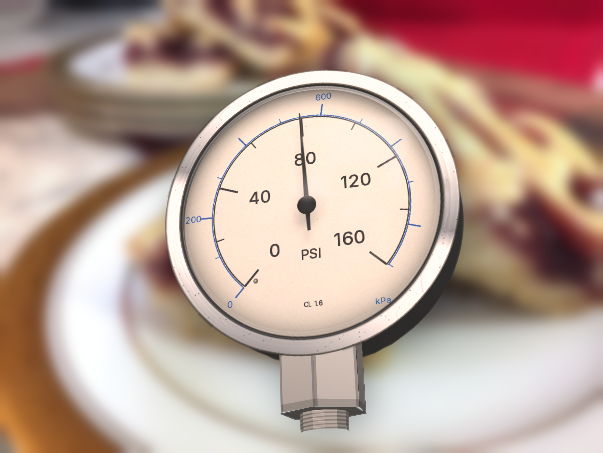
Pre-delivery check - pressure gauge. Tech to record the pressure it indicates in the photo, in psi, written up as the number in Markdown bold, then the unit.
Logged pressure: **80** psi
